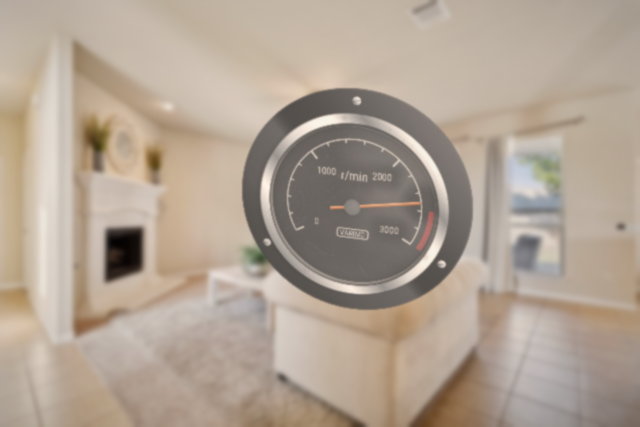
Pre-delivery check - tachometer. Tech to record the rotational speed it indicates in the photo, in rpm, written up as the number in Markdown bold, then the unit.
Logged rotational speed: **2500** rpm
